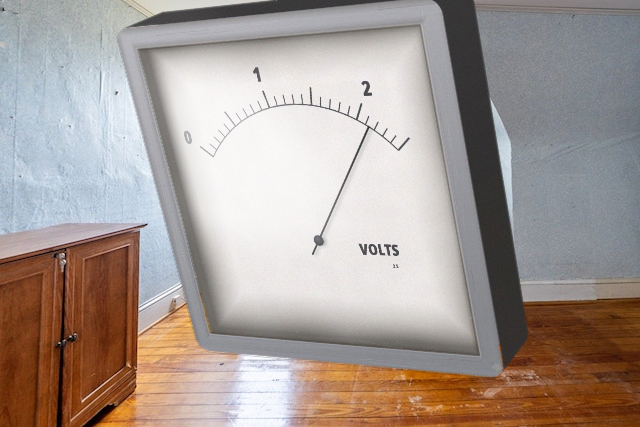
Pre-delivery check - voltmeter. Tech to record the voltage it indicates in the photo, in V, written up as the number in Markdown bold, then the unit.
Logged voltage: **2.15** V
